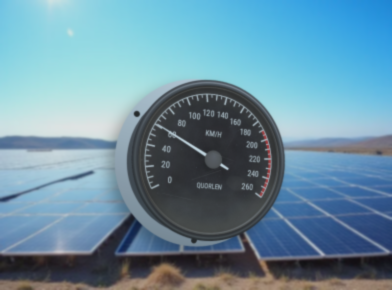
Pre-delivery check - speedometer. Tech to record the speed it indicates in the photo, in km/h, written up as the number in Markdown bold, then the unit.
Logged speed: **60** km/h
